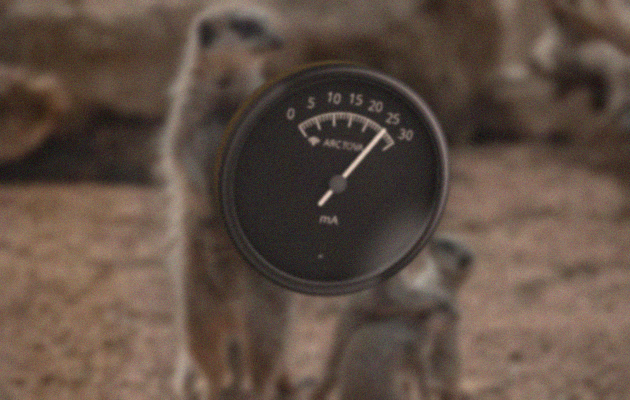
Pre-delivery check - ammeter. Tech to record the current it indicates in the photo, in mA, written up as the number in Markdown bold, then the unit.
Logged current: **25** mA
